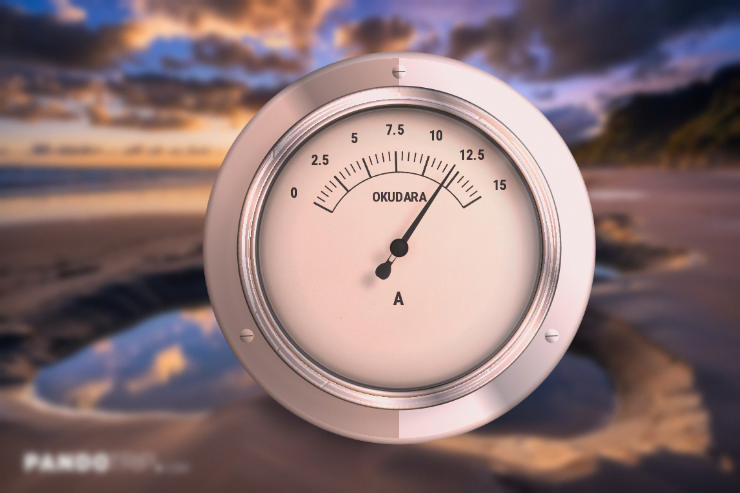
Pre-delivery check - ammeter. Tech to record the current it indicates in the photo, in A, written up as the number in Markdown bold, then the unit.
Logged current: **12** A
